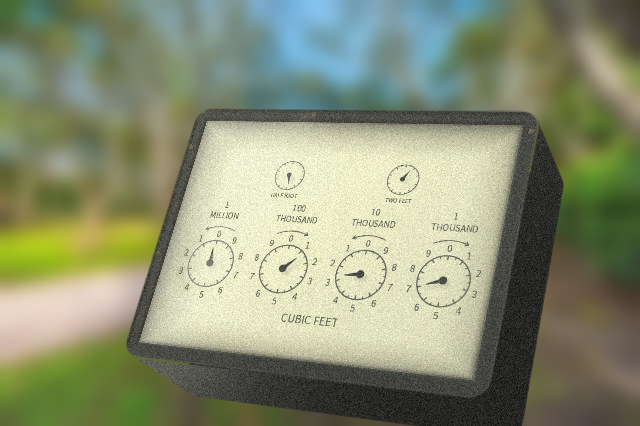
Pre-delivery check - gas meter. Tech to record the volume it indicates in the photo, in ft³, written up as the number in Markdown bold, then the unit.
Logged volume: **12700** ft³
